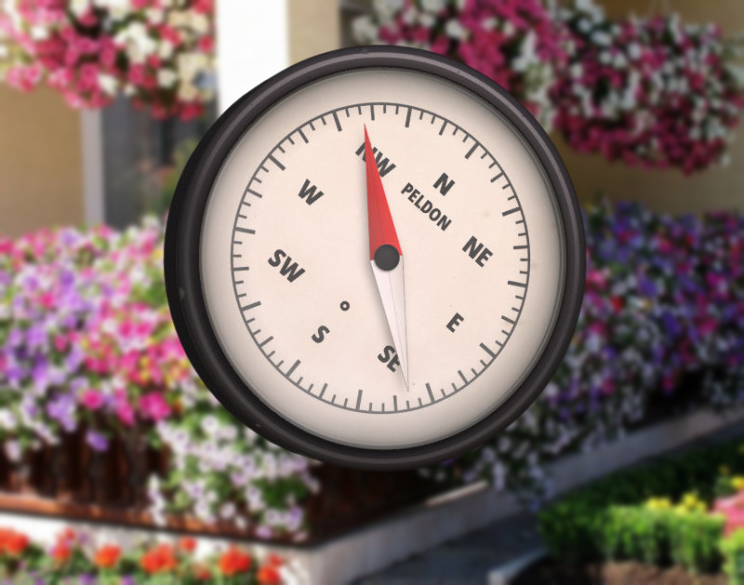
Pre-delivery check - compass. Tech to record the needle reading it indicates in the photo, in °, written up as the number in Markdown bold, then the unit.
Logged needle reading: **310** °
